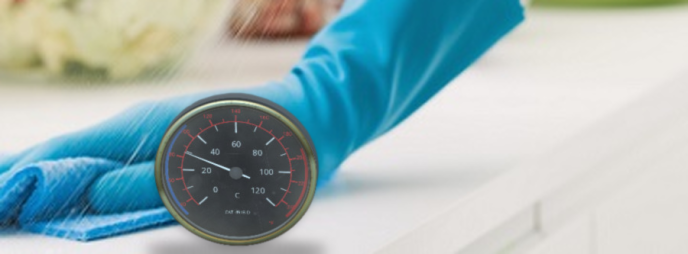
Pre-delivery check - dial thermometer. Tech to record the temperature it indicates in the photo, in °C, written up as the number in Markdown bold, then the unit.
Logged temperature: **30** °C
